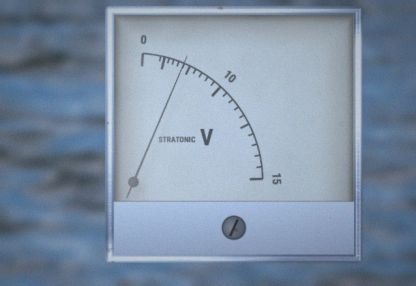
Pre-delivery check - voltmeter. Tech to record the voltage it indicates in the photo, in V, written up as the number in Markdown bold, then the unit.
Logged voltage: **7** V
